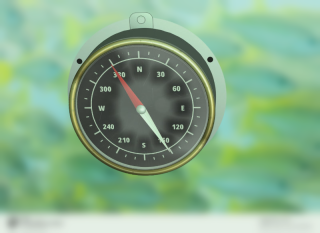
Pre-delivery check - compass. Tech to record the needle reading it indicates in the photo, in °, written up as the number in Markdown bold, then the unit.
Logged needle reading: **330** °
